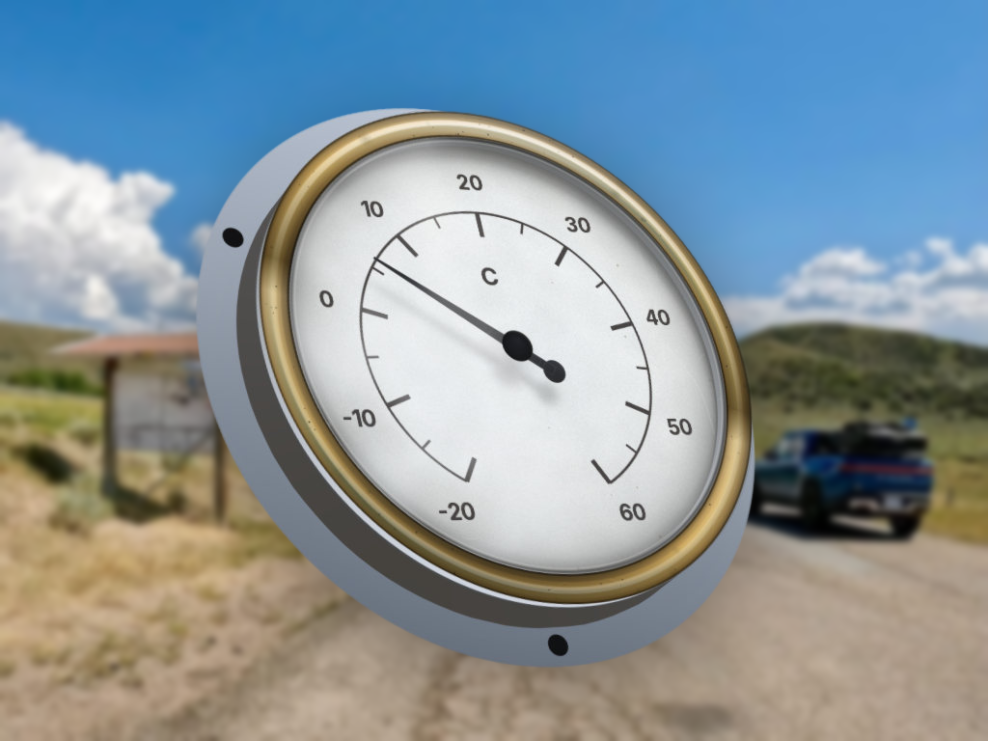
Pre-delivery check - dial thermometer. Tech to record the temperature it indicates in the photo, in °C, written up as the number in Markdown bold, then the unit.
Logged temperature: **5** °C
